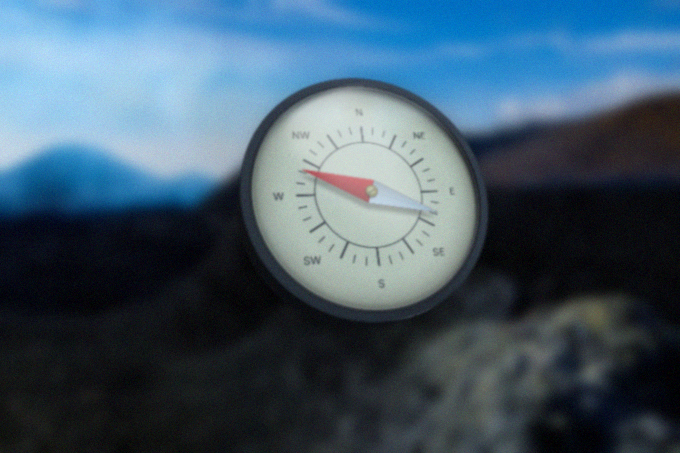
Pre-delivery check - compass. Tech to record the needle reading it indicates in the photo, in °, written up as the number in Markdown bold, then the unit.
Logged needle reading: **290** °
